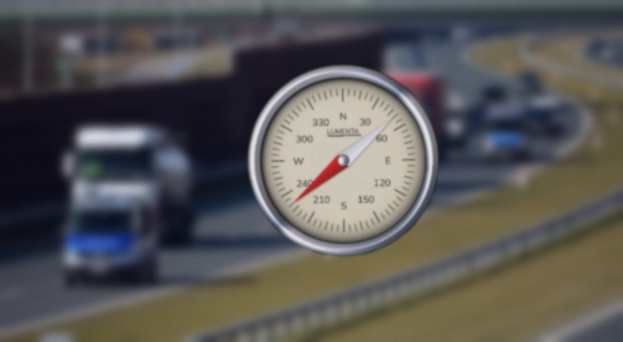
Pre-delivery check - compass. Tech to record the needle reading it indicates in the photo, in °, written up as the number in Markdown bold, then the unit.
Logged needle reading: **230** °
